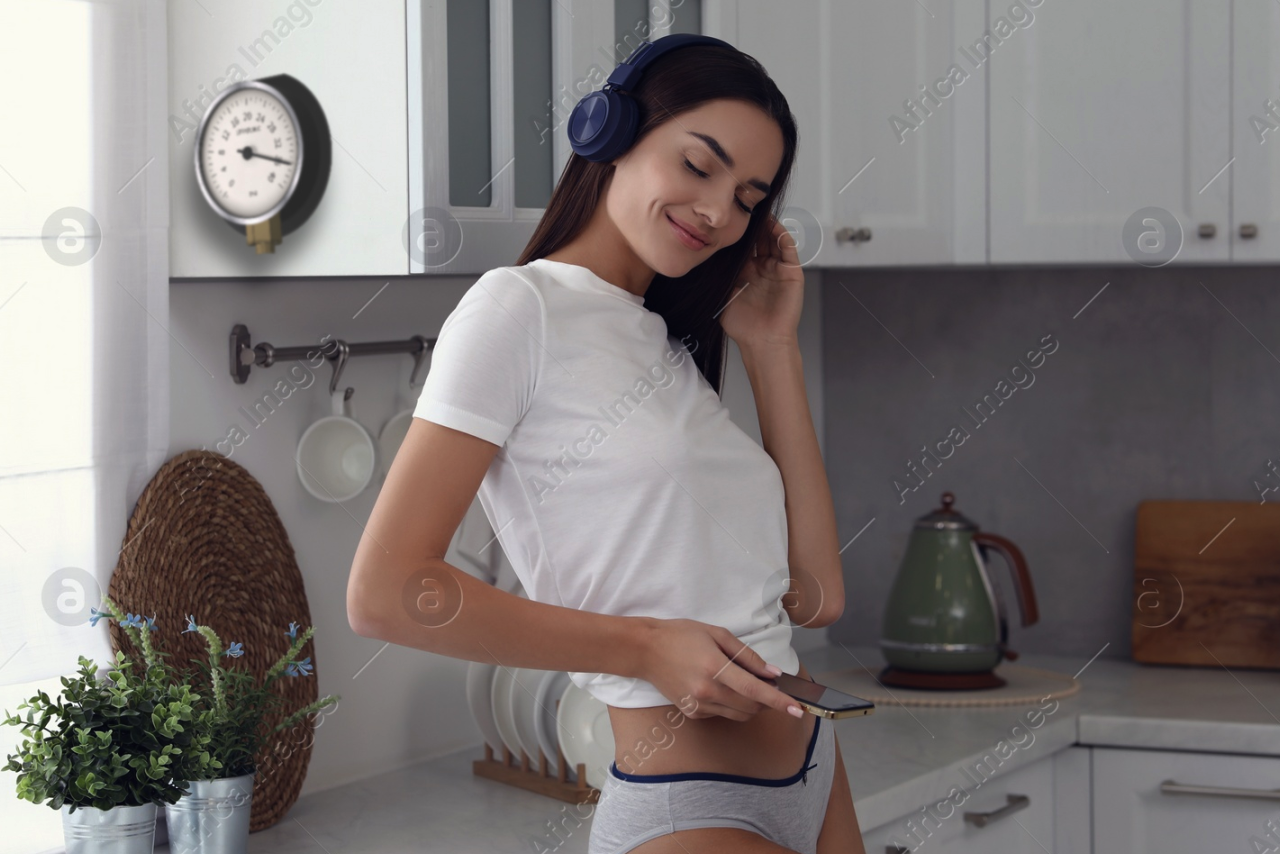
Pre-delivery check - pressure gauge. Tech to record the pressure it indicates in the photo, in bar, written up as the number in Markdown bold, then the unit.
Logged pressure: **36** bar
